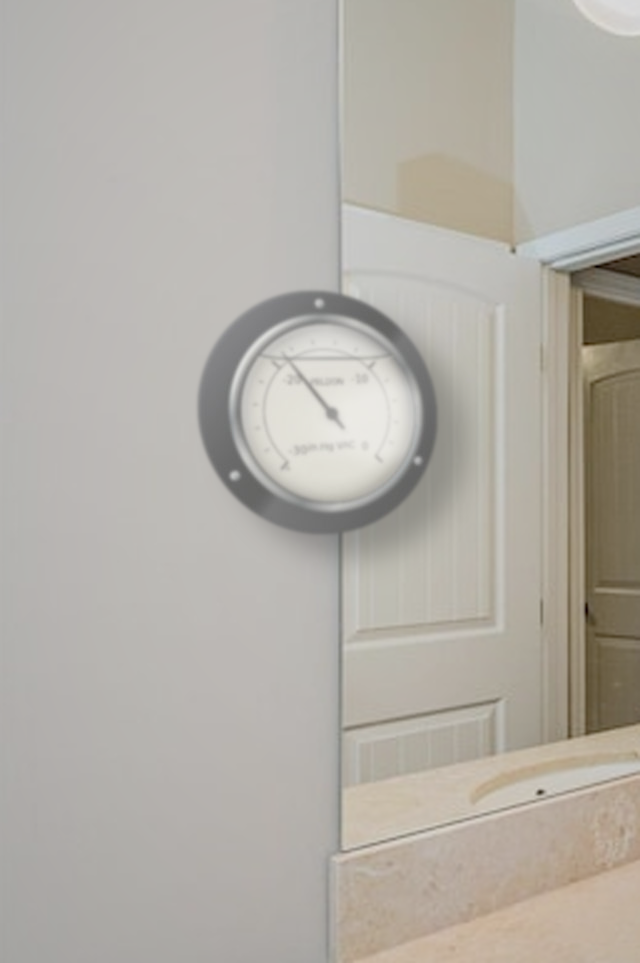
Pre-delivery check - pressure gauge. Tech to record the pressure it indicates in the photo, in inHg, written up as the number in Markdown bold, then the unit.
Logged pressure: **-19** inHg
